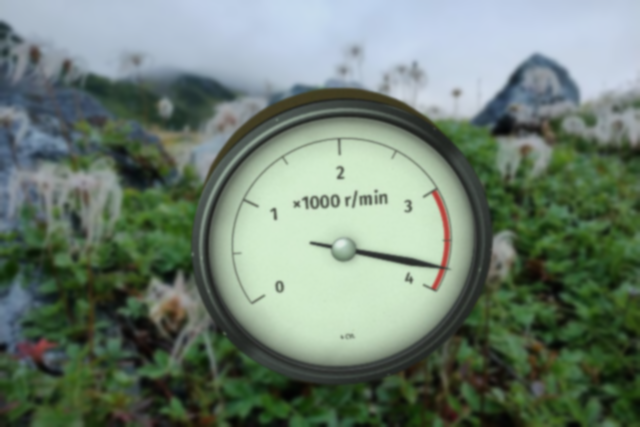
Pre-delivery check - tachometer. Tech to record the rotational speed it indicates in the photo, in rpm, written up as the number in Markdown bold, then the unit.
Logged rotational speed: **3750** rpm
